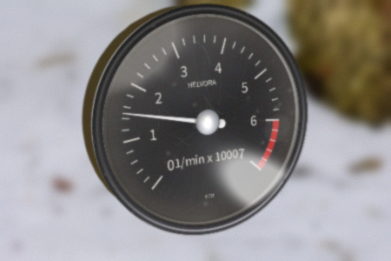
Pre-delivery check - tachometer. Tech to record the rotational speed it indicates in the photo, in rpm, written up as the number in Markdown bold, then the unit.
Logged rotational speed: **1500** rpm
